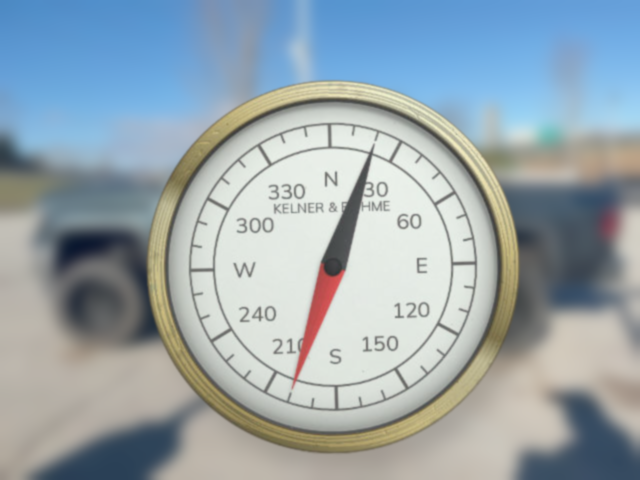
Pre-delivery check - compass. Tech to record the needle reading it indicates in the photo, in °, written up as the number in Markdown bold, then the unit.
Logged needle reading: **200** °
